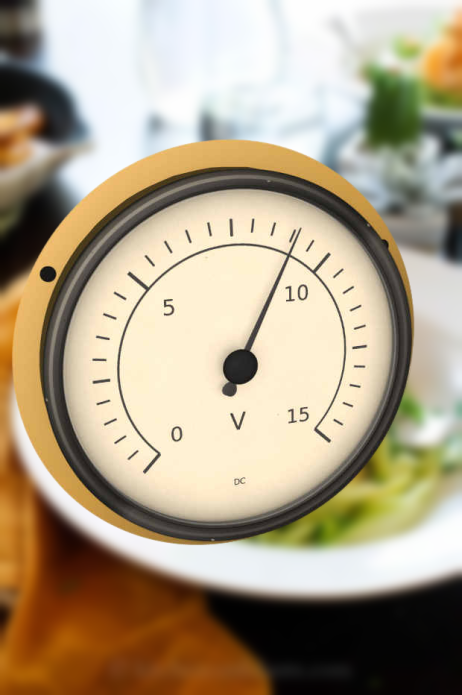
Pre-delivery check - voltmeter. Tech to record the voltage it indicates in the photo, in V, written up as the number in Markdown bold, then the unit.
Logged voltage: **9** V
